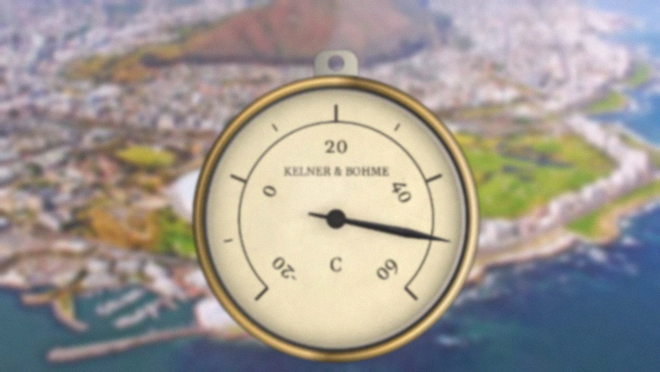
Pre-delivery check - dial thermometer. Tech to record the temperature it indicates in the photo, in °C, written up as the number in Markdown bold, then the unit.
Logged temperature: **50** °C
